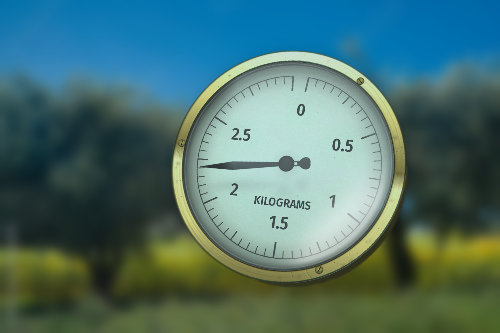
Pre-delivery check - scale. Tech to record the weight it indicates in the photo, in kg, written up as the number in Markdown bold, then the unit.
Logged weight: **2.2** kg
